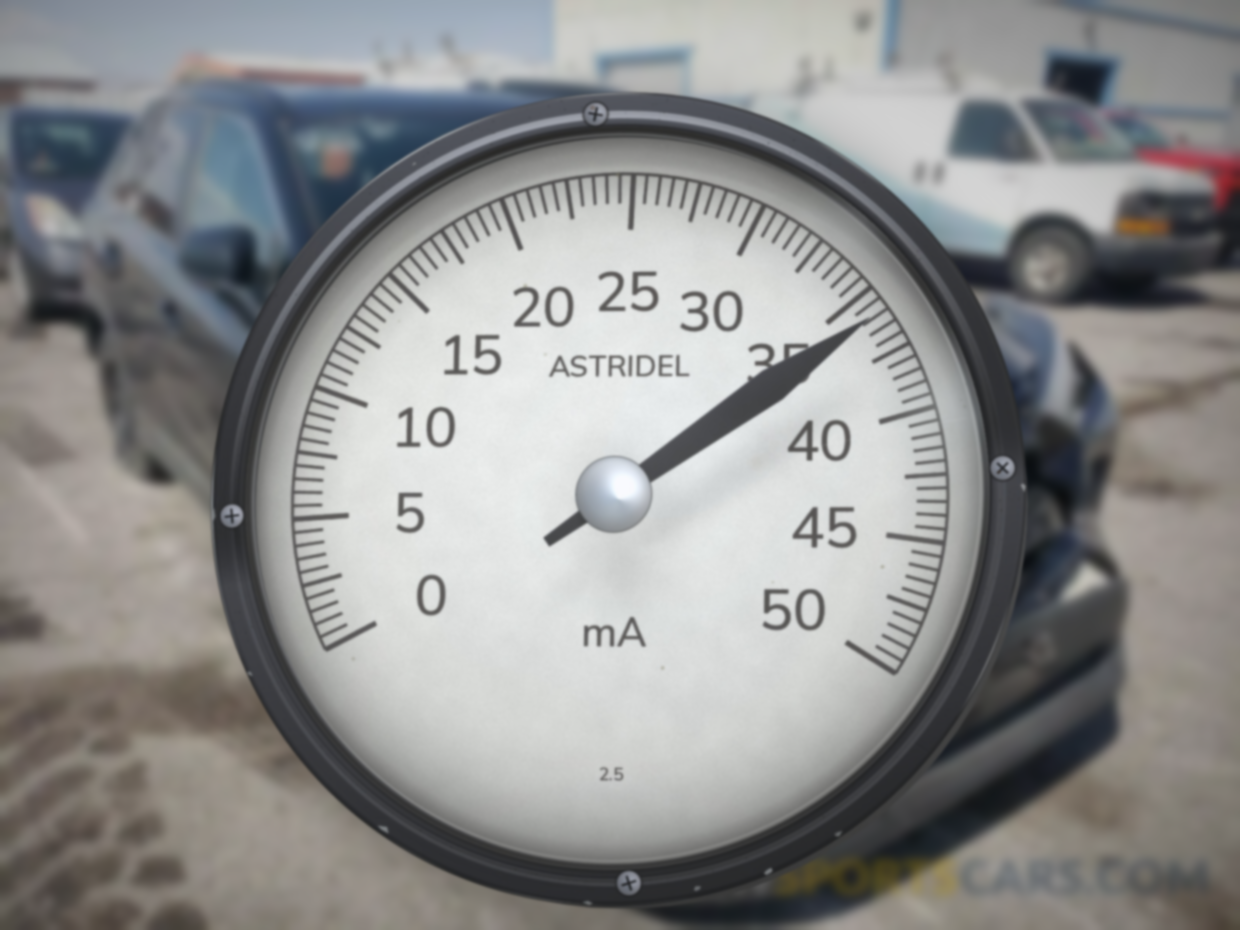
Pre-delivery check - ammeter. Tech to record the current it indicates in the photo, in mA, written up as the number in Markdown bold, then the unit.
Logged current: **36** mA
